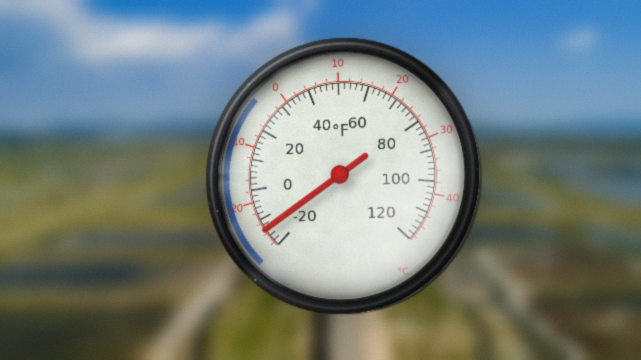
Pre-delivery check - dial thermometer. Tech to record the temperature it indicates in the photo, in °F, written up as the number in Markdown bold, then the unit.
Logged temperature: **-14** °F
